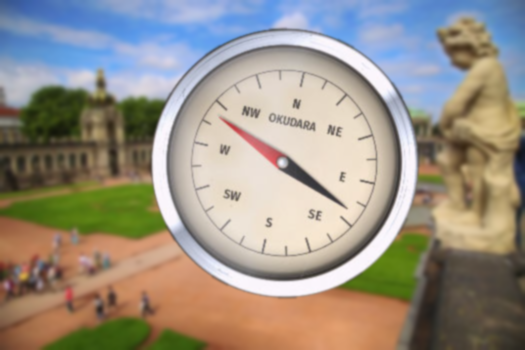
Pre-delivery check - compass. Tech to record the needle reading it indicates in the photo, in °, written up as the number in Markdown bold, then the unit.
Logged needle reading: **292.5** °
